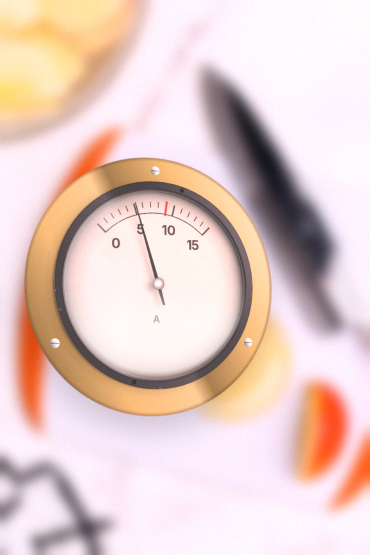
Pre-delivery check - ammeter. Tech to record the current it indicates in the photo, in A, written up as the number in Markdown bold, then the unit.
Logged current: **5** A
